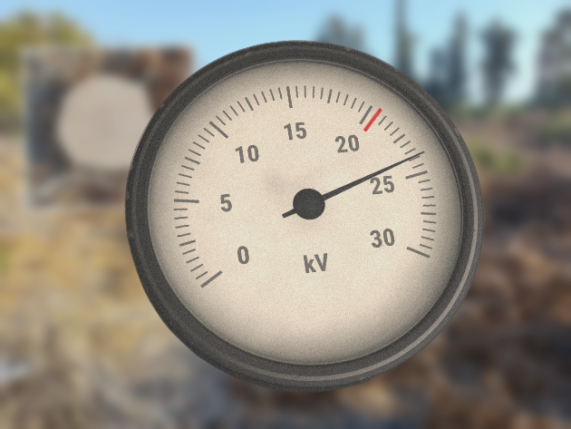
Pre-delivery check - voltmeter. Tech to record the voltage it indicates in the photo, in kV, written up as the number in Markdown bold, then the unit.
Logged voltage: **24** kV
